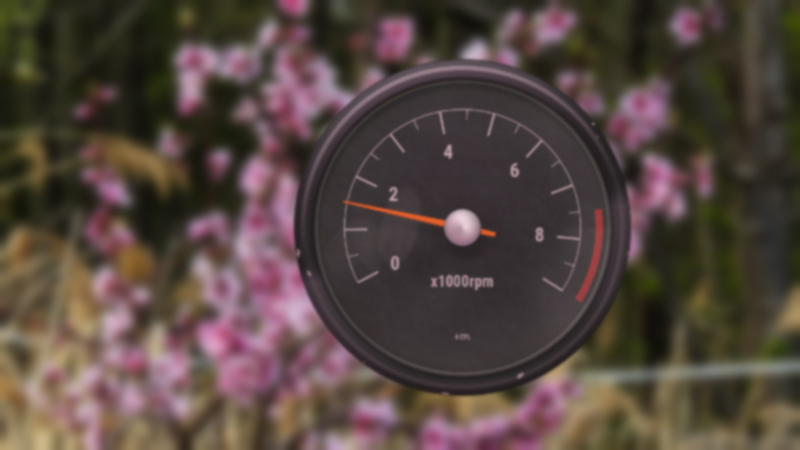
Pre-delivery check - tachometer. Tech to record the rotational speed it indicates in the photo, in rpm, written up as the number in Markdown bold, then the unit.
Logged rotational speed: **1500** rpm
